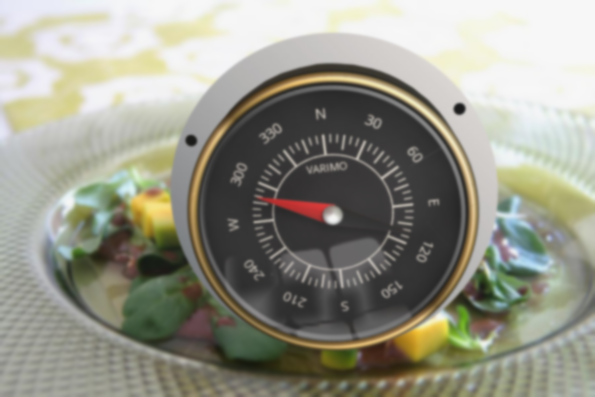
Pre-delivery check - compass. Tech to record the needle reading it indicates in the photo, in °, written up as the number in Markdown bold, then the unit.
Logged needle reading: **290** °
